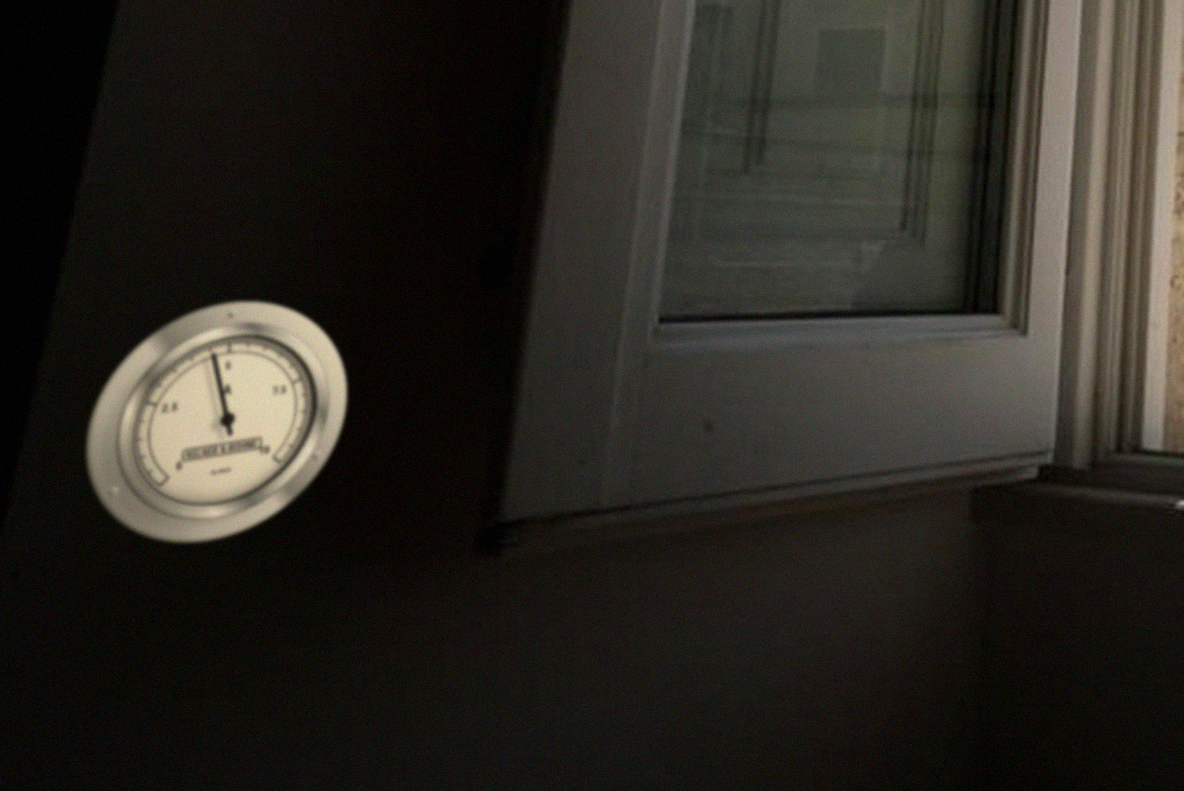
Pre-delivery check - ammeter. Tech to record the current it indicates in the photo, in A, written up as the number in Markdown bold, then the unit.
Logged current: **4.5** A
